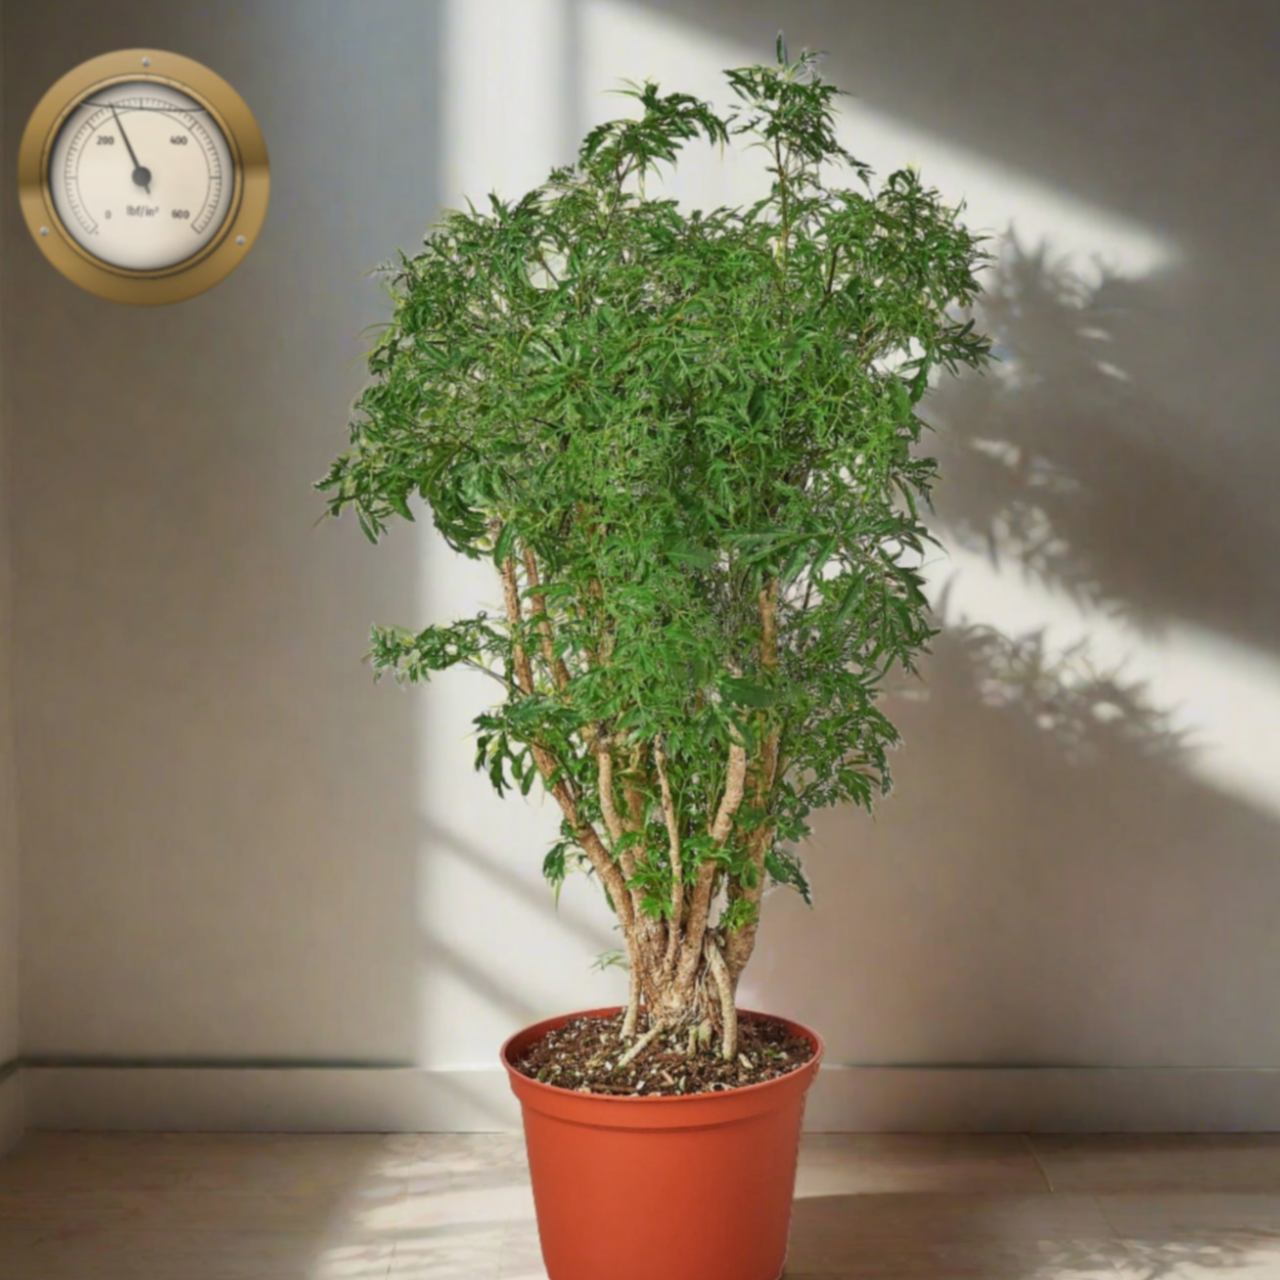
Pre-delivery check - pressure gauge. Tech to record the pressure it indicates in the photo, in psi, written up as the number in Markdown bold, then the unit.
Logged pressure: **250** psi
